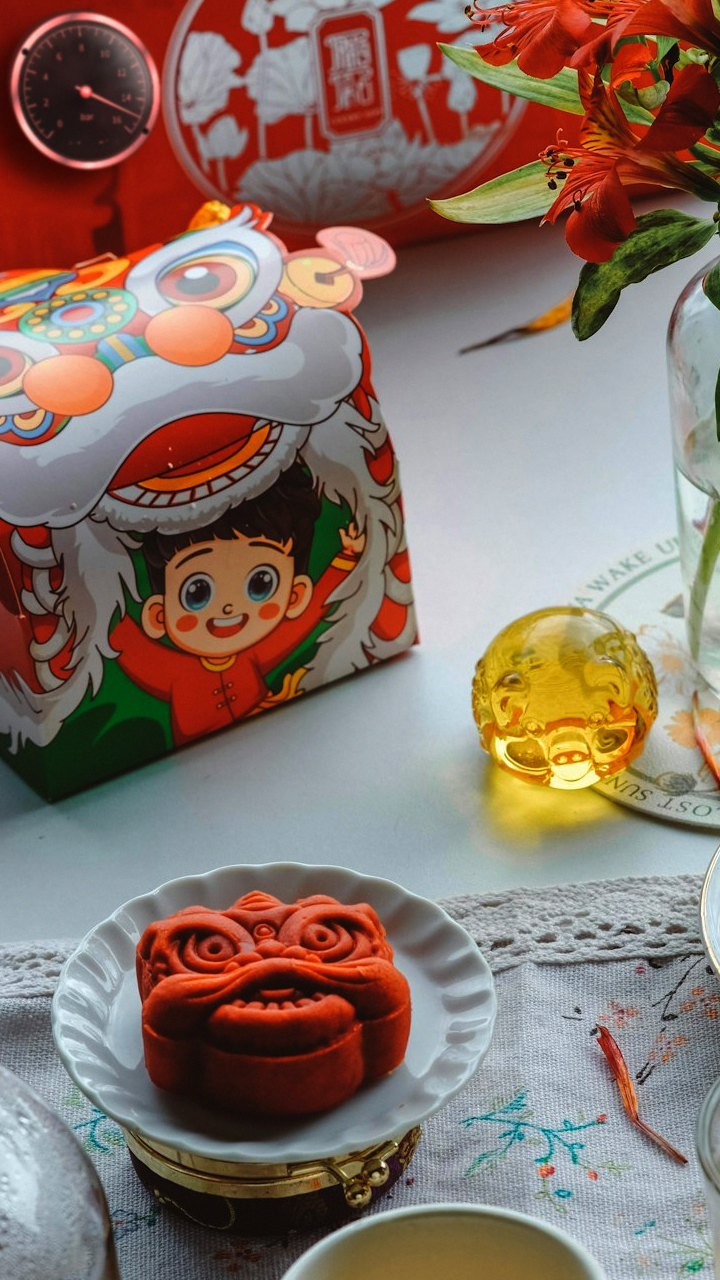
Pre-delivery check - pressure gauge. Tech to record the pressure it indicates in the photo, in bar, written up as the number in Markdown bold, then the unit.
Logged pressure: **15** bar
